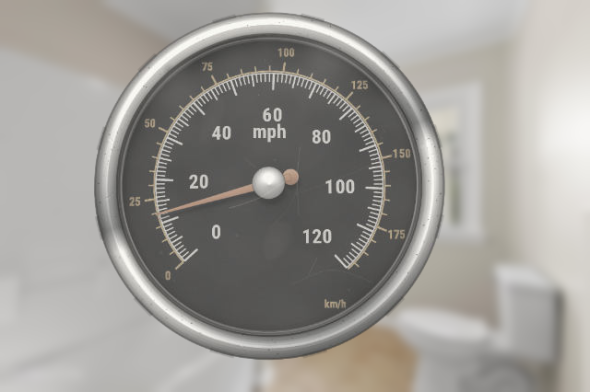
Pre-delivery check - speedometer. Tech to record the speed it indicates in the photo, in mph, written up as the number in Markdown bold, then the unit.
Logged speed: **12** mph
